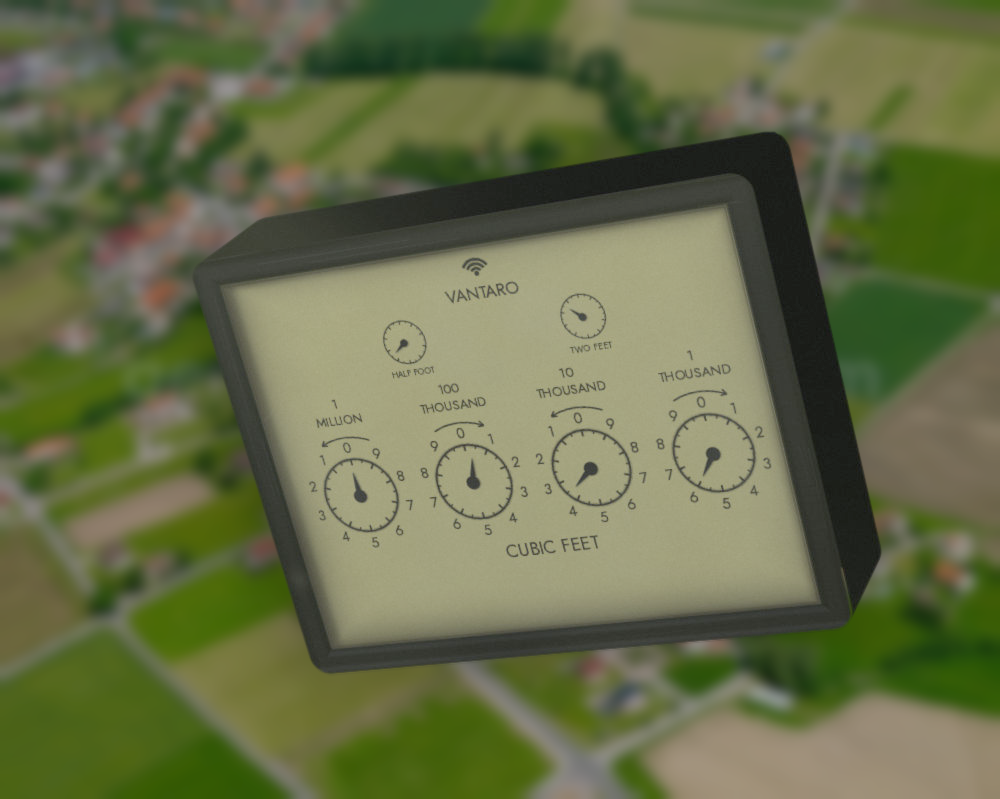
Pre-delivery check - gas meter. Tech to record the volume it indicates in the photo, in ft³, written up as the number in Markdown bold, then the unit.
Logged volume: **3600** ft³
